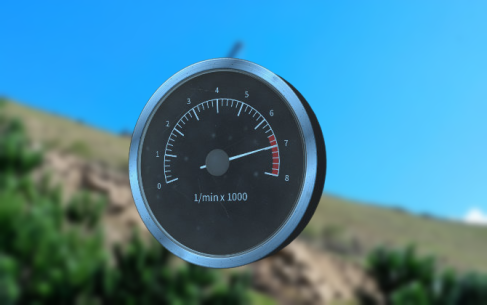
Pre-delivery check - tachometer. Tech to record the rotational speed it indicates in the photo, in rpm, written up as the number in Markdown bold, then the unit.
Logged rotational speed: **7000** rpm
